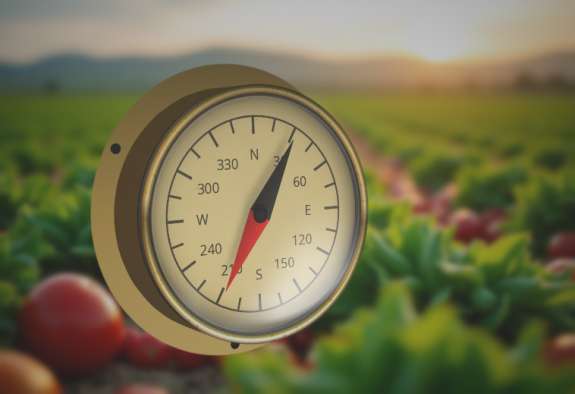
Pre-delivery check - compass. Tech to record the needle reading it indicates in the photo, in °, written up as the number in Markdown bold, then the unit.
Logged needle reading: **210** °
